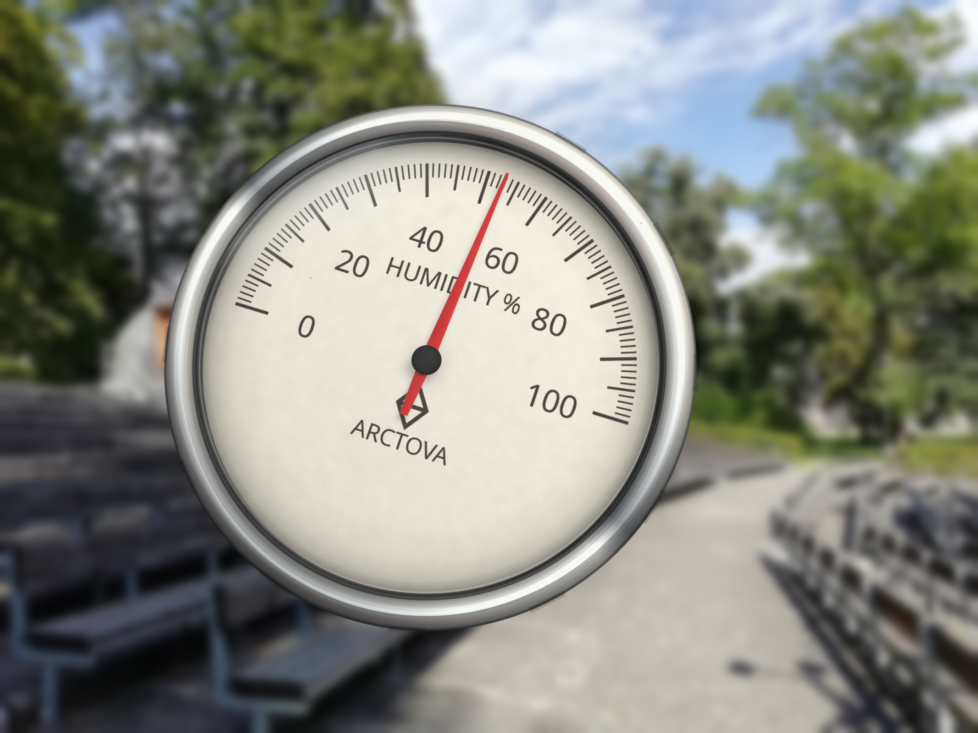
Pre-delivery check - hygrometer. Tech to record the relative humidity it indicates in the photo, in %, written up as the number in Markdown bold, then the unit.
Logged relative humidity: **53** %
